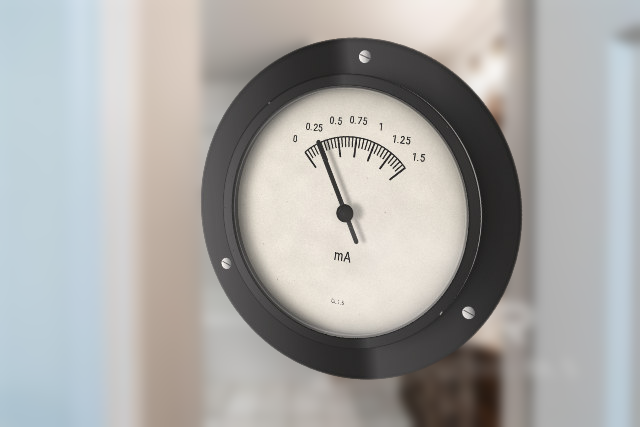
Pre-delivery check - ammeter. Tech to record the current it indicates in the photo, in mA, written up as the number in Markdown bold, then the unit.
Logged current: **0.25** mA
